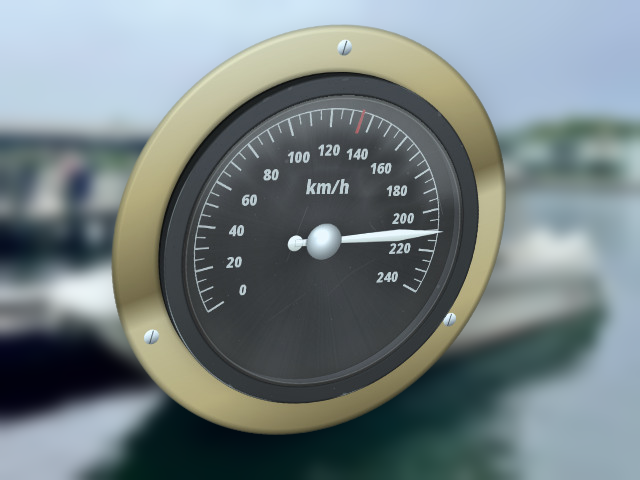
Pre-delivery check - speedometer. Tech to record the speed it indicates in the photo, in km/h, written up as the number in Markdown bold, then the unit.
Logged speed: **210** km/h
